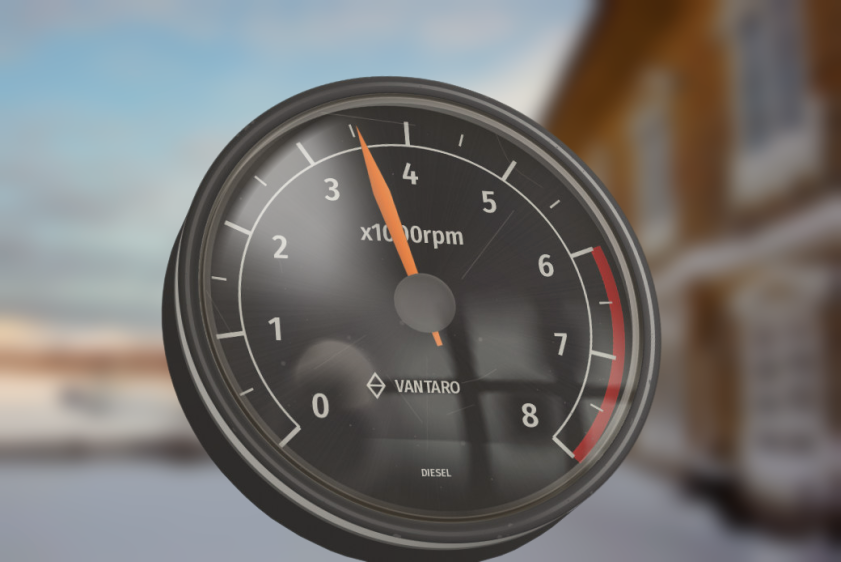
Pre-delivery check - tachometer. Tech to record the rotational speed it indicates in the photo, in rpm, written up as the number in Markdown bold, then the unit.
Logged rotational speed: **3500** rpm
